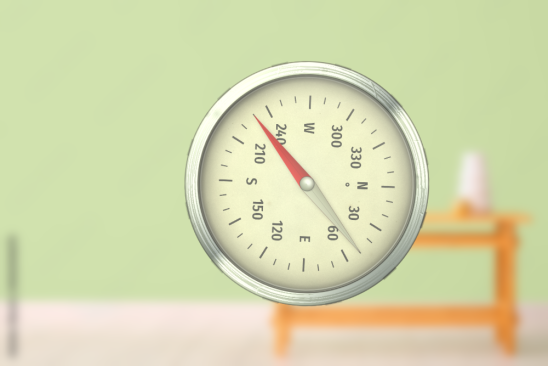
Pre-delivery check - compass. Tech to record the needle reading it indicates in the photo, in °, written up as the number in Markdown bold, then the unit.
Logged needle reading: **230** °
